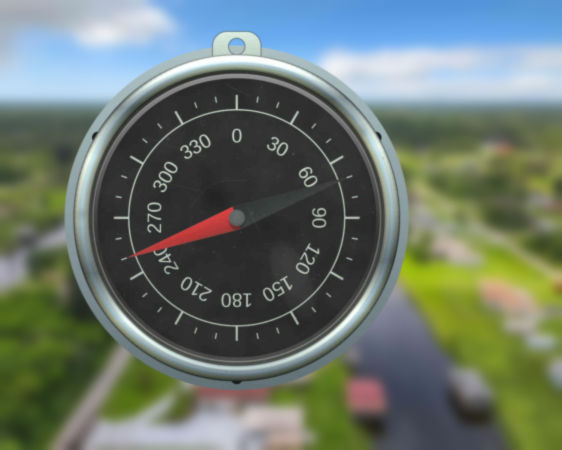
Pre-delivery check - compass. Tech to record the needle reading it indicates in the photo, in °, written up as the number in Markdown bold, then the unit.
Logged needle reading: **250** °
